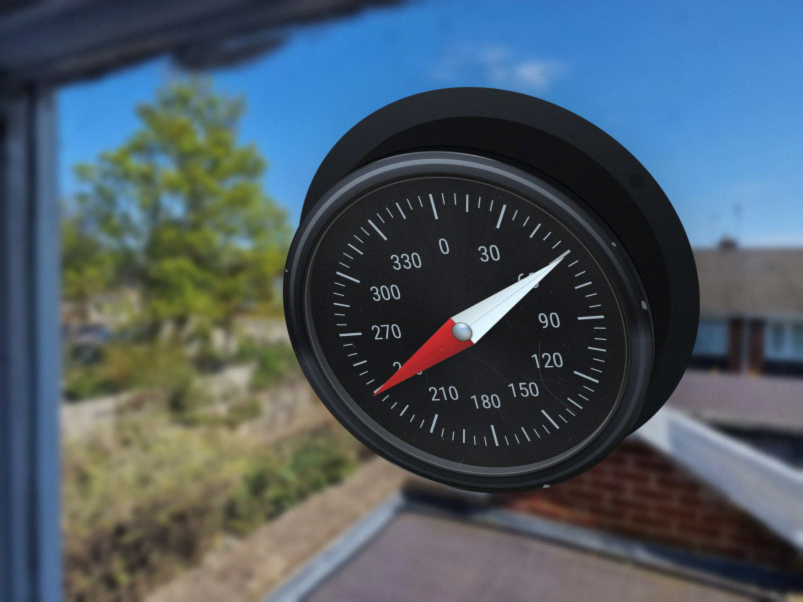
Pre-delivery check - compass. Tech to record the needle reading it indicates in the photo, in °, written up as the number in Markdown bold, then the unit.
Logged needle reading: **240** °
